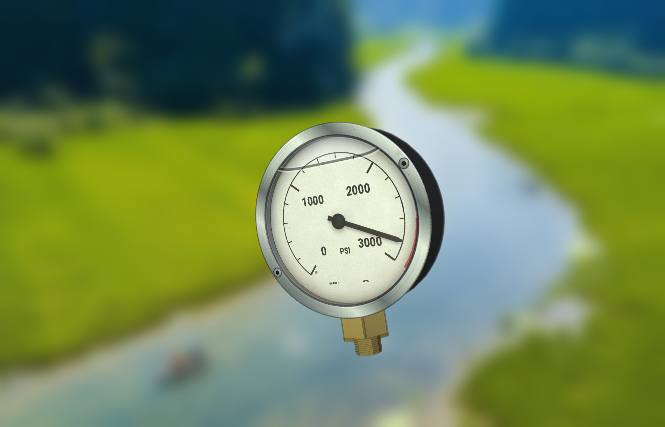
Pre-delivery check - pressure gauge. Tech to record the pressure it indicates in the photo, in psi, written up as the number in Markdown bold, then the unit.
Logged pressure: **2800** psi
